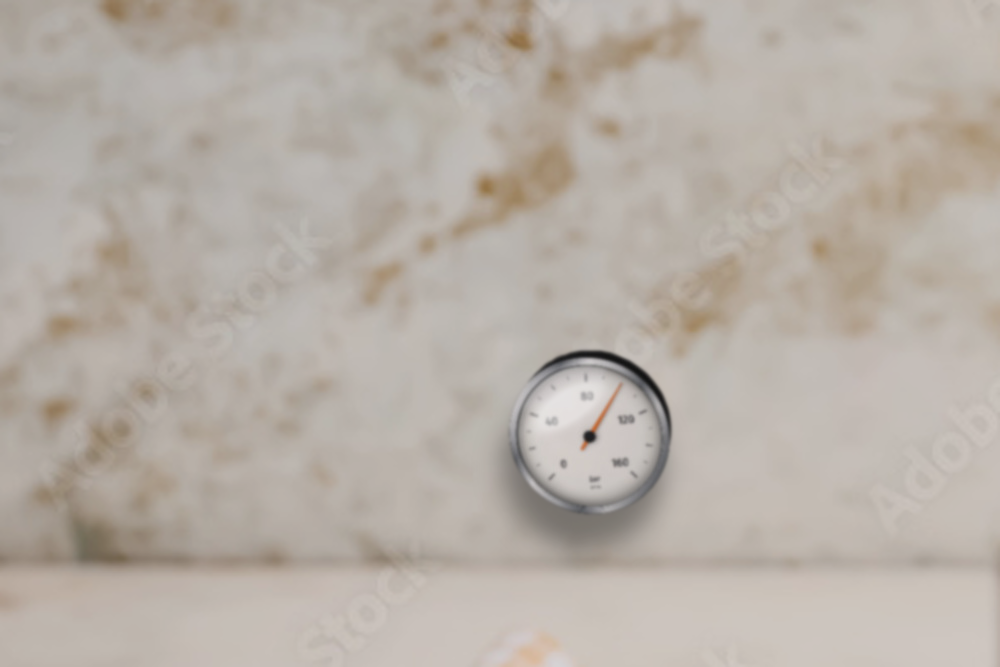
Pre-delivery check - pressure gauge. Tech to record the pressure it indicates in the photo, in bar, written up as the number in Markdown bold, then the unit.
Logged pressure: **100** bar
